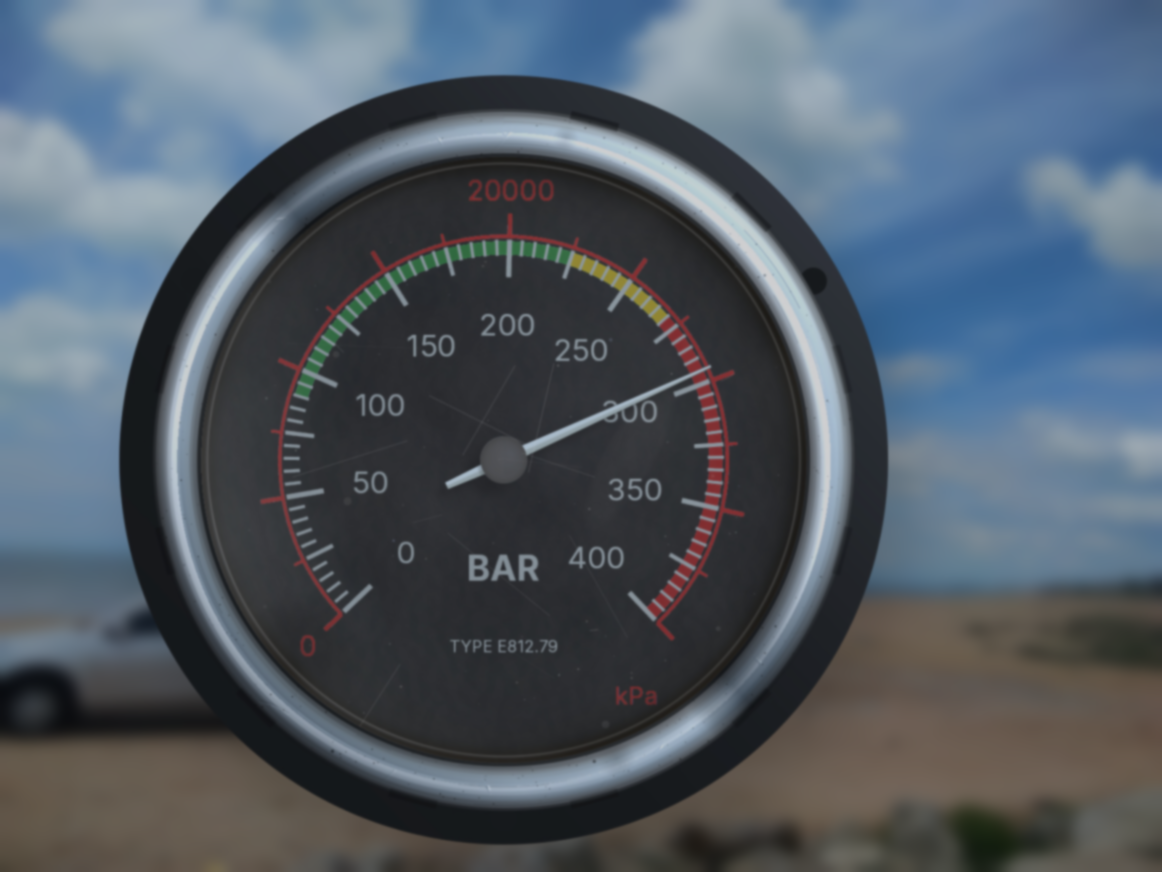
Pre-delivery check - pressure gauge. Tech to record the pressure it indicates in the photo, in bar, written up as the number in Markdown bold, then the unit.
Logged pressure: **295** bar
